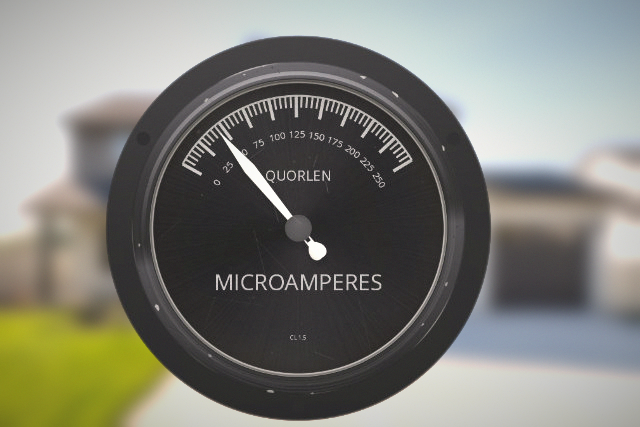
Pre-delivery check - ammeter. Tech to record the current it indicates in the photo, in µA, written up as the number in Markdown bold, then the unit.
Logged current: **45** µA
